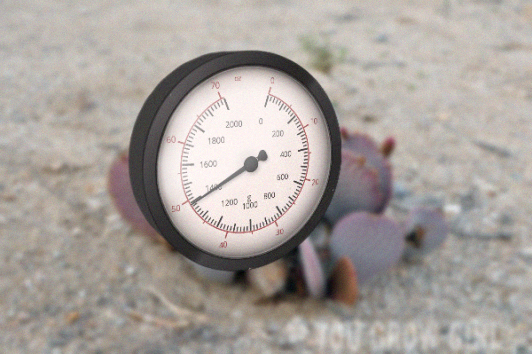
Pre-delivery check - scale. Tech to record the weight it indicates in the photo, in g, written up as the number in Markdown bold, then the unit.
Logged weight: **1400** g
